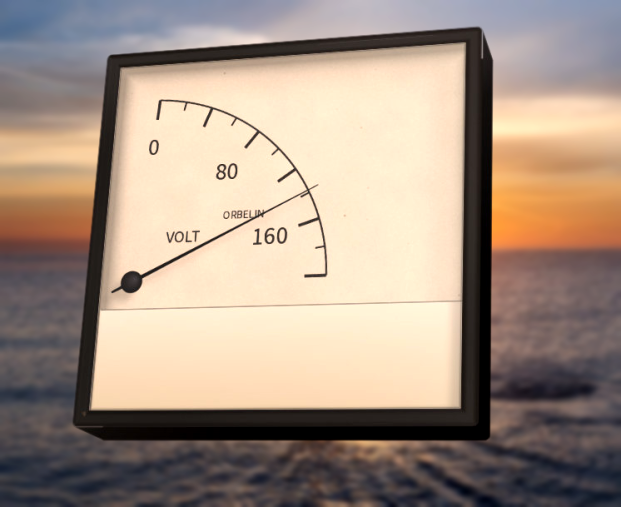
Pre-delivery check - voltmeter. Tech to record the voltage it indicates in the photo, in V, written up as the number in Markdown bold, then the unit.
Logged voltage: **140** V
